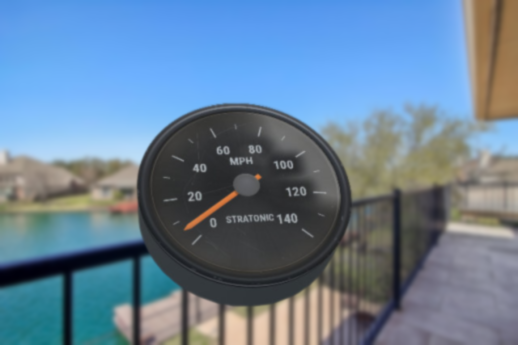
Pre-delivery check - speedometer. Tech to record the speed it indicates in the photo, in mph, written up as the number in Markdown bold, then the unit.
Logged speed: **5** mph
